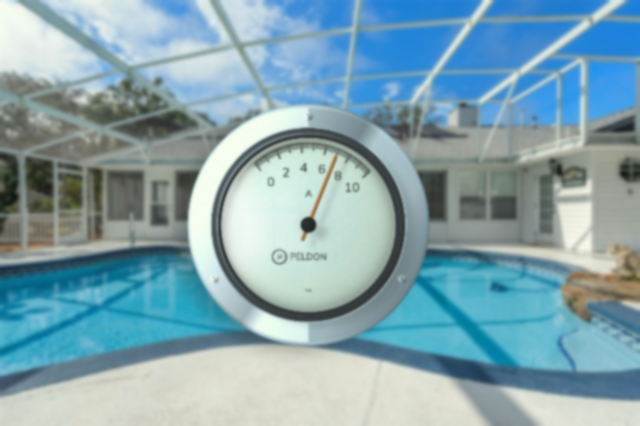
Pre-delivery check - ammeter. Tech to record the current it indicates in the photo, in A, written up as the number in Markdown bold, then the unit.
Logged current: **7** A
